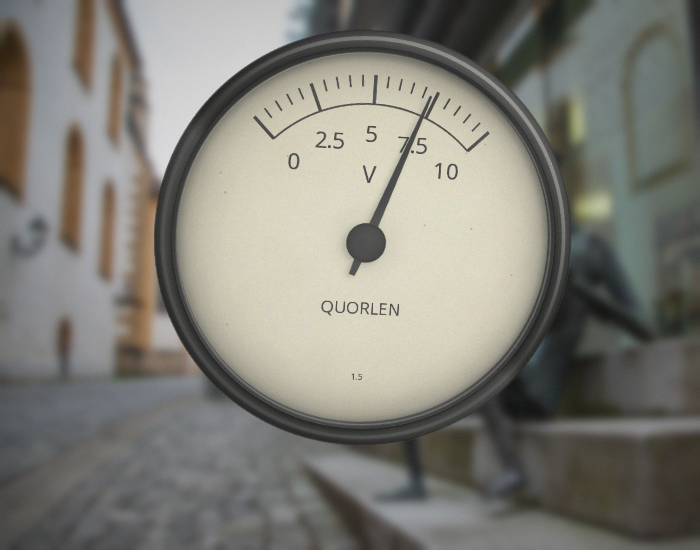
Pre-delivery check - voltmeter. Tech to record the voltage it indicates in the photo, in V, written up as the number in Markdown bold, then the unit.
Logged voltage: **7.25** V
